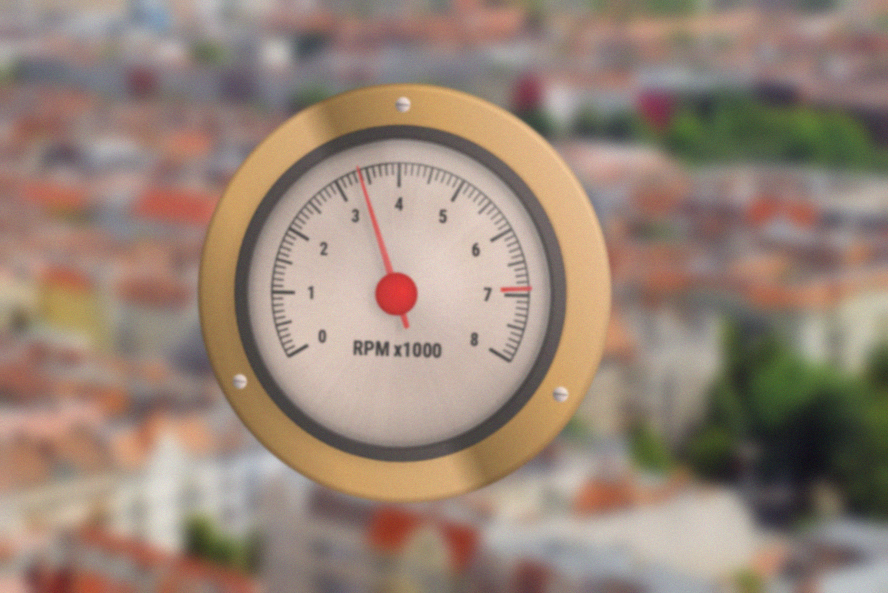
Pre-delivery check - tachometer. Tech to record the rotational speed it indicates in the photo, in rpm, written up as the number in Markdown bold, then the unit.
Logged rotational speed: **3400** rpm
